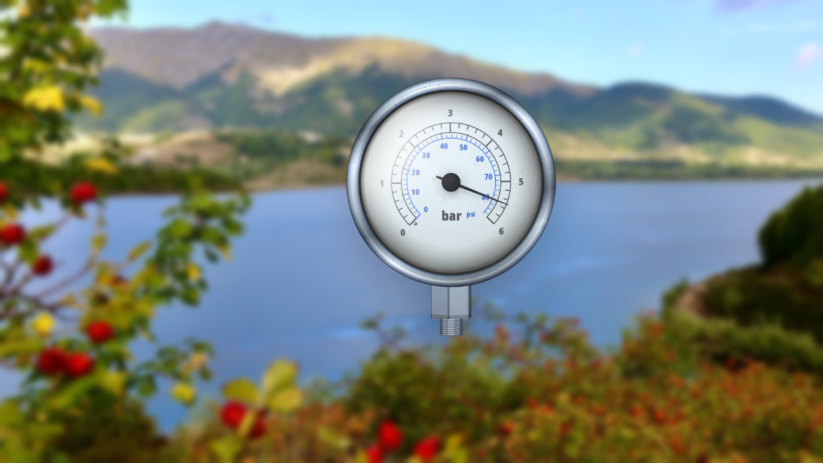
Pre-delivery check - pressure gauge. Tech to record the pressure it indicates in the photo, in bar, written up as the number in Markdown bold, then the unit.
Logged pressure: **5.5** bar
